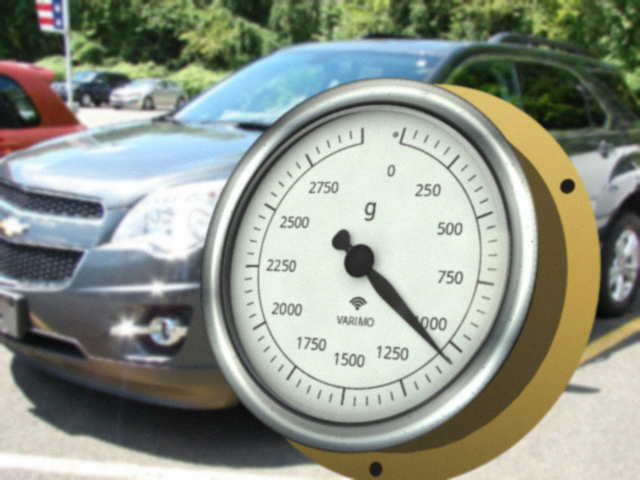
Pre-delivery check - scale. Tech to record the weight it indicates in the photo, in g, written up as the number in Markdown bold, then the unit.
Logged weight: **1050** g
